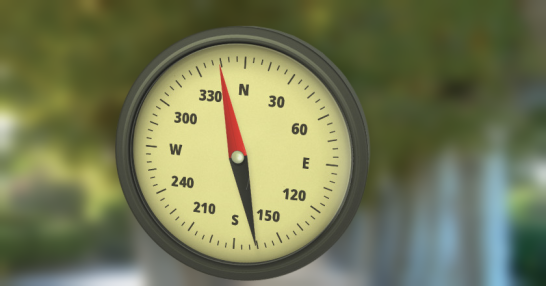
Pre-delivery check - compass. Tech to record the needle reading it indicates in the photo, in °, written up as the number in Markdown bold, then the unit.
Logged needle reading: **345** °
